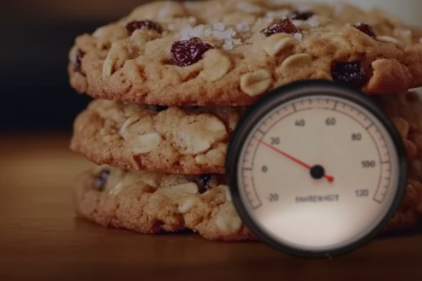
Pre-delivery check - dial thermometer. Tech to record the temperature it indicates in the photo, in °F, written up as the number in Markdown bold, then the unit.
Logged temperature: **16** °F
